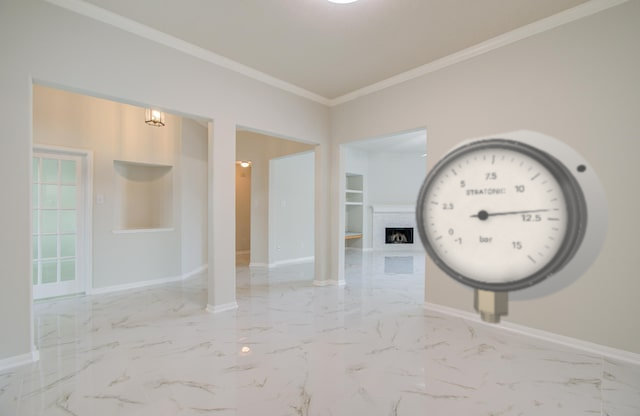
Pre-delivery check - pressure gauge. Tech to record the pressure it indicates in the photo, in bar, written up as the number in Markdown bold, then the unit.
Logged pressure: **12** bar
